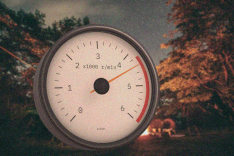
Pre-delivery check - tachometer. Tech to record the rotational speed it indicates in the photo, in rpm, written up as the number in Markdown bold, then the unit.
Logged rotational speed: **4400** rpm
